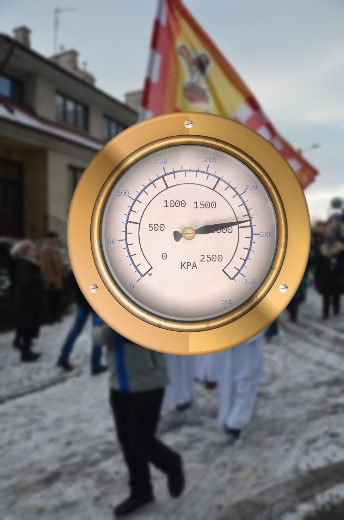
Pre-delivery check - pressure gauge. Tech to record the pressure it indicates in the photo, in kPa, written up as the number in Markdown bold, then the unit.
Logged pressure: **1950** kPa
